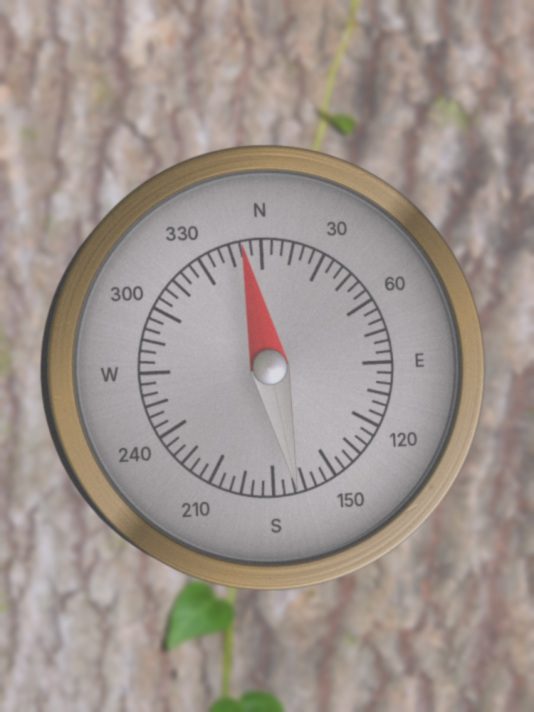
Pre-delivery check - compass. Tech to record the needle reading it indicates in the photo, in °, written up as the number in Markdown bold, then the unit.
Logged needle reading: **350** °
